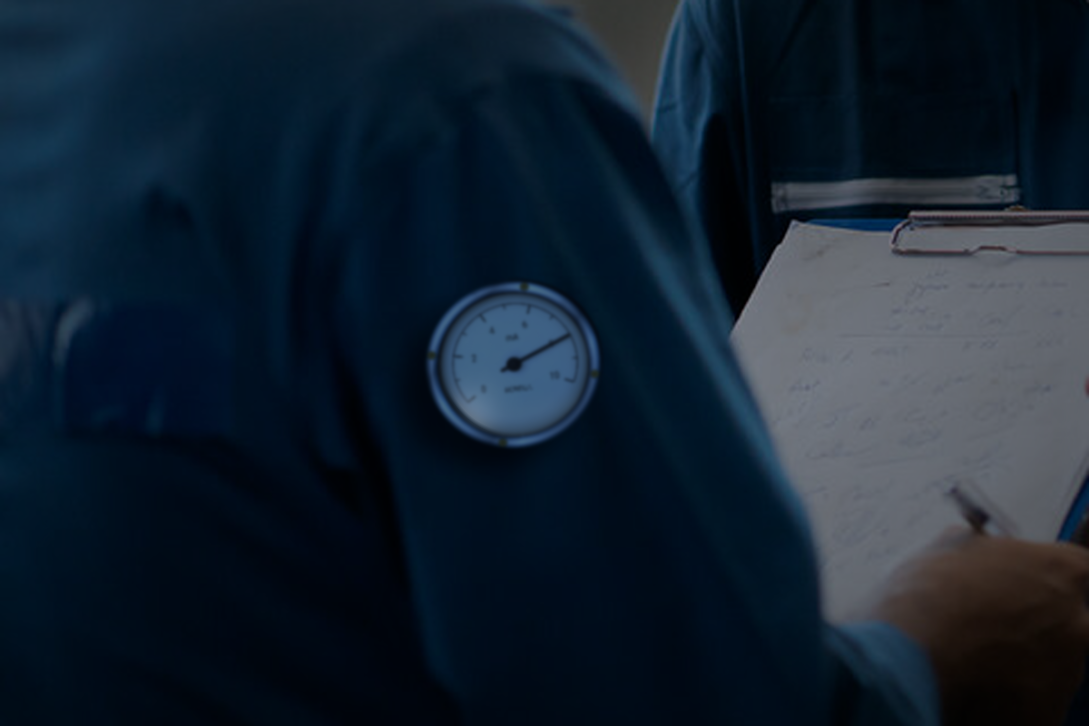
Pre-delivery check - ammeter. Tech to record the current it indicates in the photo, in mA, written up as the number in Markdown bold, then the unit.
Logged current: **8** mA
